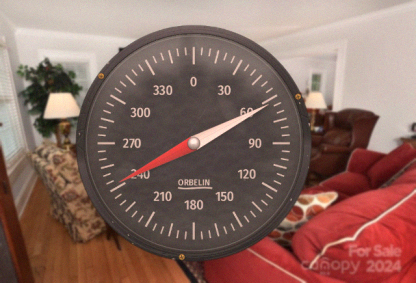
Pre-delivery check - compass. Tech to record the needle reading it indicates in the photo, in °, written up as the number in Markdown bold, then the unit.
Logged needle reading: **242.5** °
